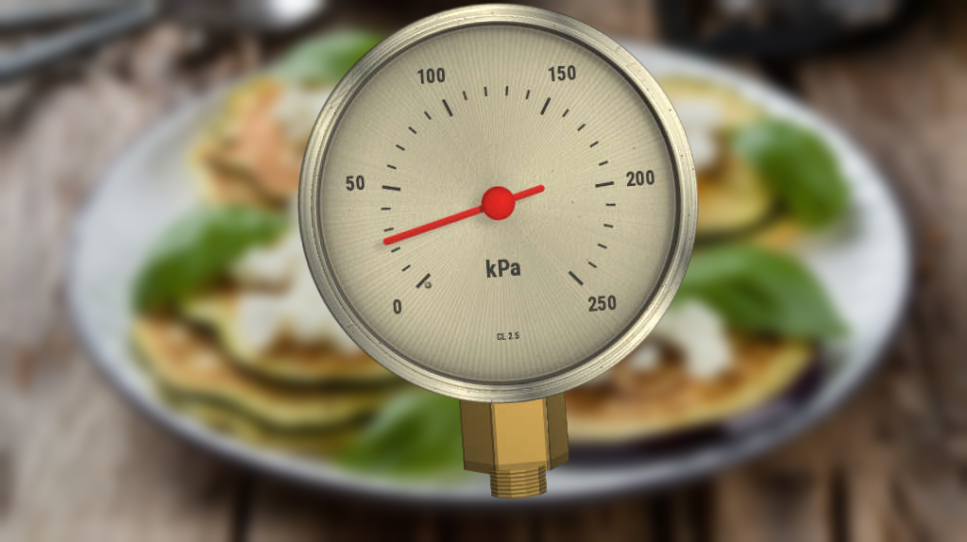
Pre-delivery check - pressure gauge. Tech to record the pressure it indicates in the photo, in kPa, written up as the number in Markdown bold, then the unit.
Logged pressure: **25** kPa
